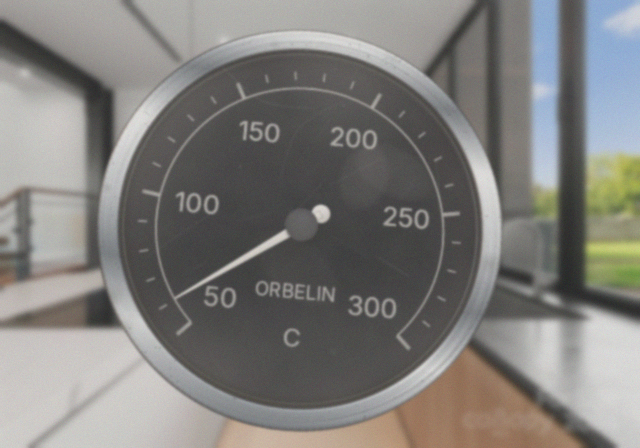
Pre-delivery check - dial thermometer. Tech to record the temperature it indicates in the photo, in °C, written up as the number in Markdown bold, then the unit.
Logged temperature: **60** °C
